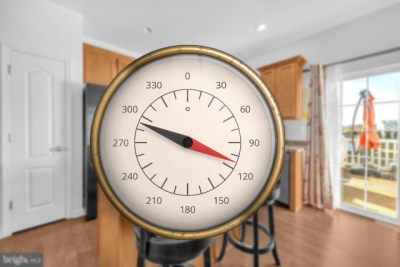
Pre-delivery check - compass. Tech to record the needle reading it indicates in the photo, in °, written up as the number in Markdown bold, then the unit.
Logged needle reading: **112.5** °
